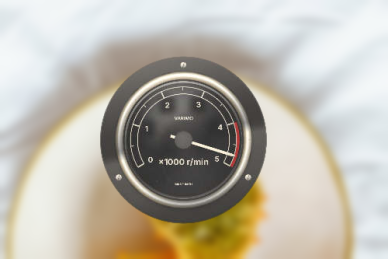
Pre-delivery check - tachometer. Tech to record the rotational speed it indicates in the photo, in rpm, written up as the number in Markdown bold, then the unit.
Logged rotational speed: **4750** rpm
